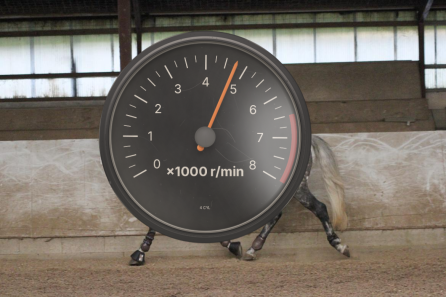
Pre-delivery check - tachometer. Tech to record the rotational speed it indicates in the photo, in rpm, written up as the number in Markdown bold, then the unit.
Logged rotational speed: **4750** rpm
